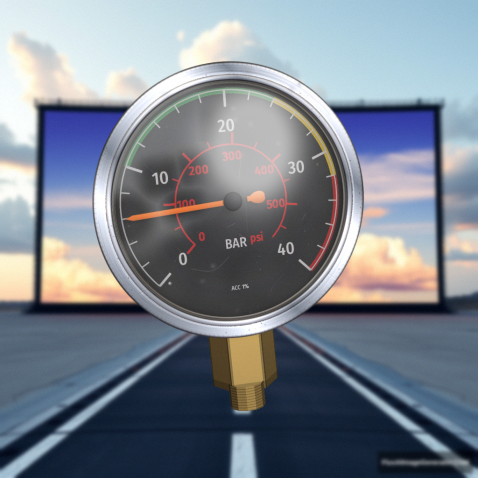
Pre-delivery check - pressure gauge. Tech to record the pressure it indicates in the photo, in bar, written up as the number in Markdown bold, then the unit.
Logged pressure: **6** bar
